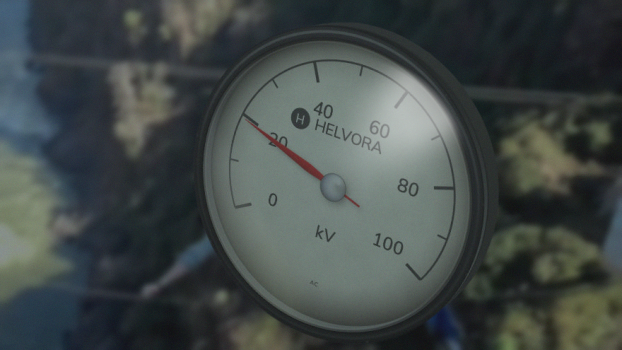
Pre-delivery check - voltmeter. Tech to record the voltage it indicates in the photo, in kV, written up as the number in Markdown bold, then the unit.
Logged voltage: **20** kV
